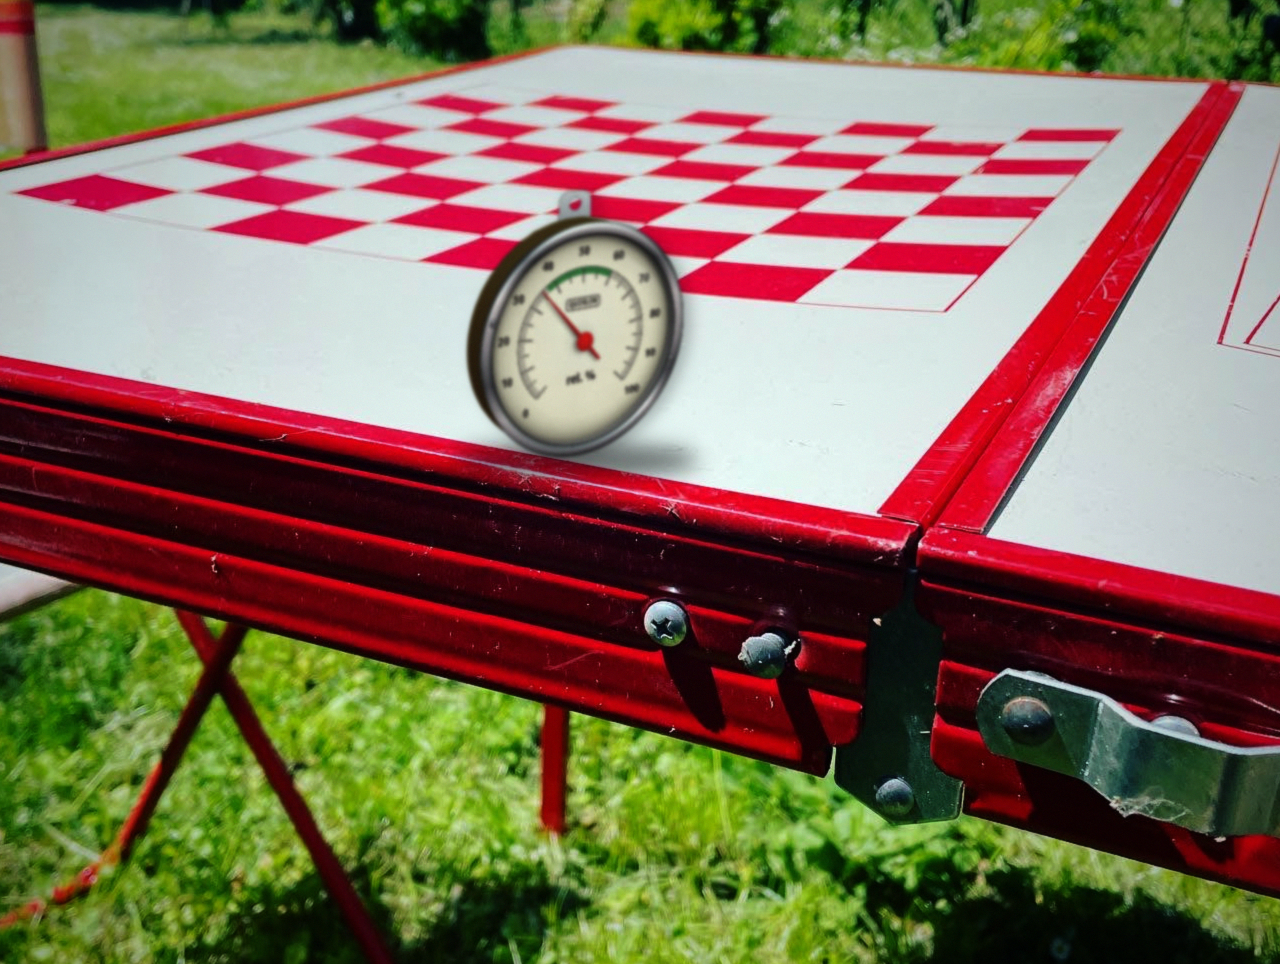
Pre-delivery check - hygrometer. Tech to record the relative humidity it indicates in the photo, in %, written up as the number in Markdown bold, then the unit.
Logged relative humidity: **35** %
